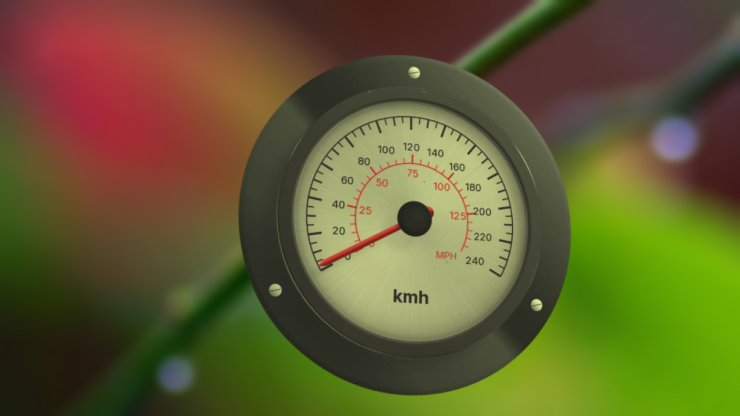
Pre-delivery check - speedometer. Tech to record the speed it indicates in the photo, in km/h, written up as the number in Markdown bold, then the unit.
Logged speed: **2.5** km/h
